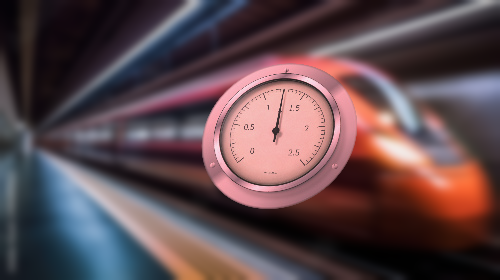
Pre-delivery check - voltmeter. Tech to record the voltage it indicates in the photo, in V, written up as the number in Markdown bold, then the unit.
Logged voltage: **1.25** V
